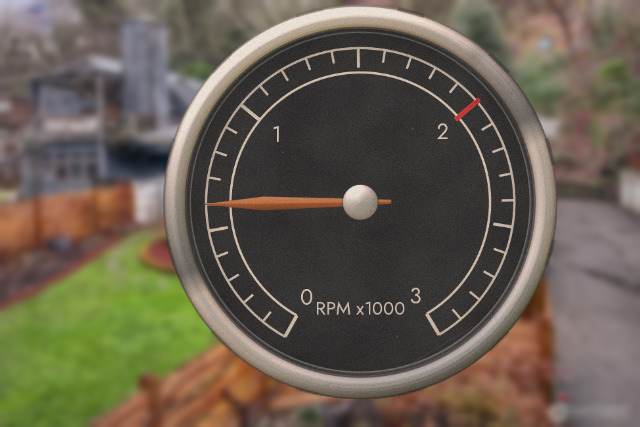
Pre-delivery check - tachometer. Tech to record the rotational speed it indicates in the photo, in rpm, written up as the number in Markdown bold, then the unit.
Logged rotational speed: **600** rpm
